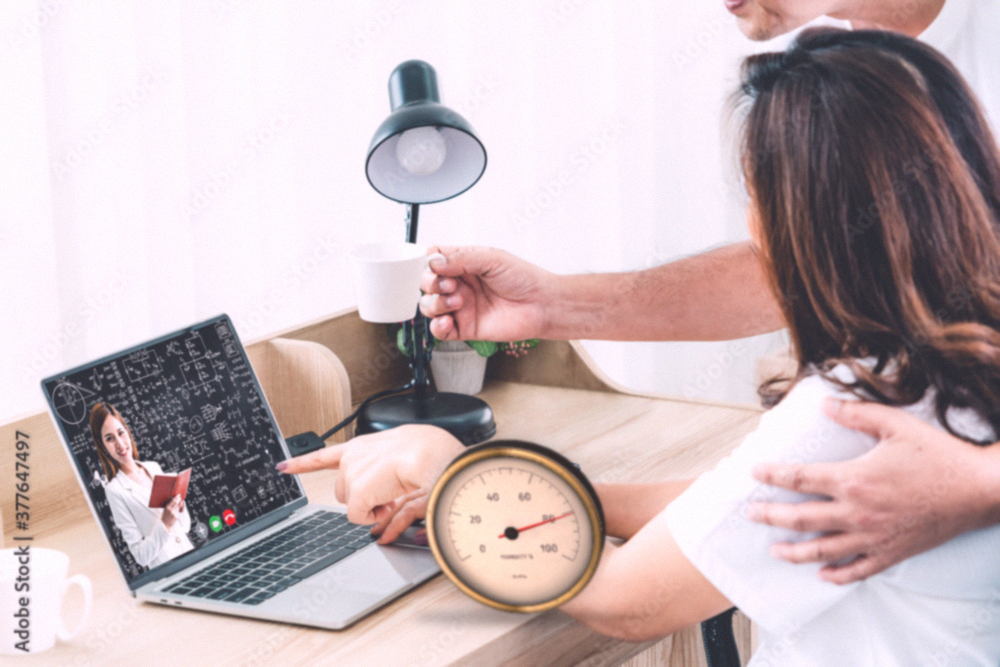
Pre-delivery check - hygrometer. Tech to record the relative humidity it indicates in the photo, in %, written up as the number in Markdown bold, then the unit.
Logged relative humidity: **80** %
